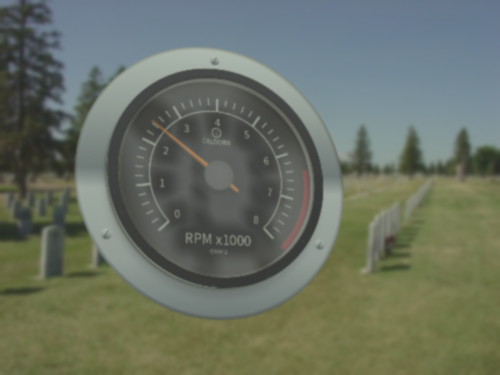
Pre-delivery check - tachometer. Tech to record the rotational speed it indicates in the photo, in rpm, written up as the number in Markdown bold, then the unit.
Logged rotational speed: **2400** rpm
